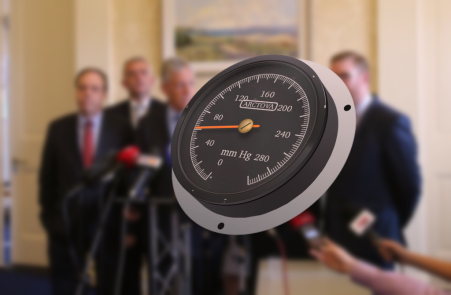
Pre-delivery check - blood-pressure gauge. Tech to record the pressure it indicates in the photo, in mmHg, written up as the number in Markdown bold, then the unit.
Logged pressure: **60** mmHg
